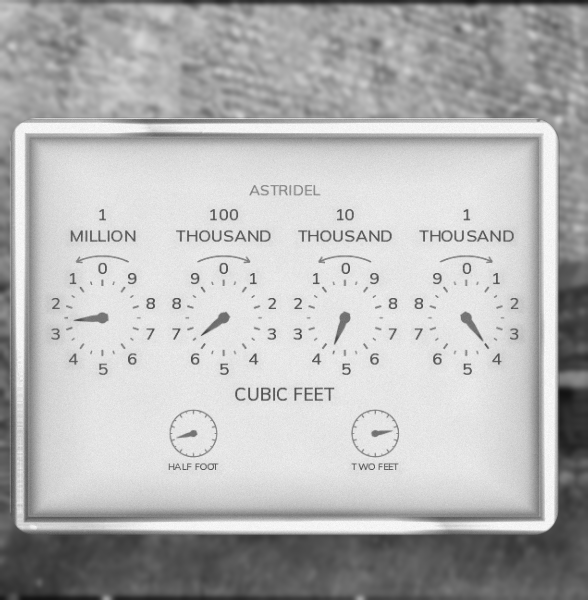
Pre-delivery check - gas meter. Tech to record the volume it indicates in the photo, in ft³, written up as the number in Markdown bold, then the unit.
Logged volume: **264400** ft³
